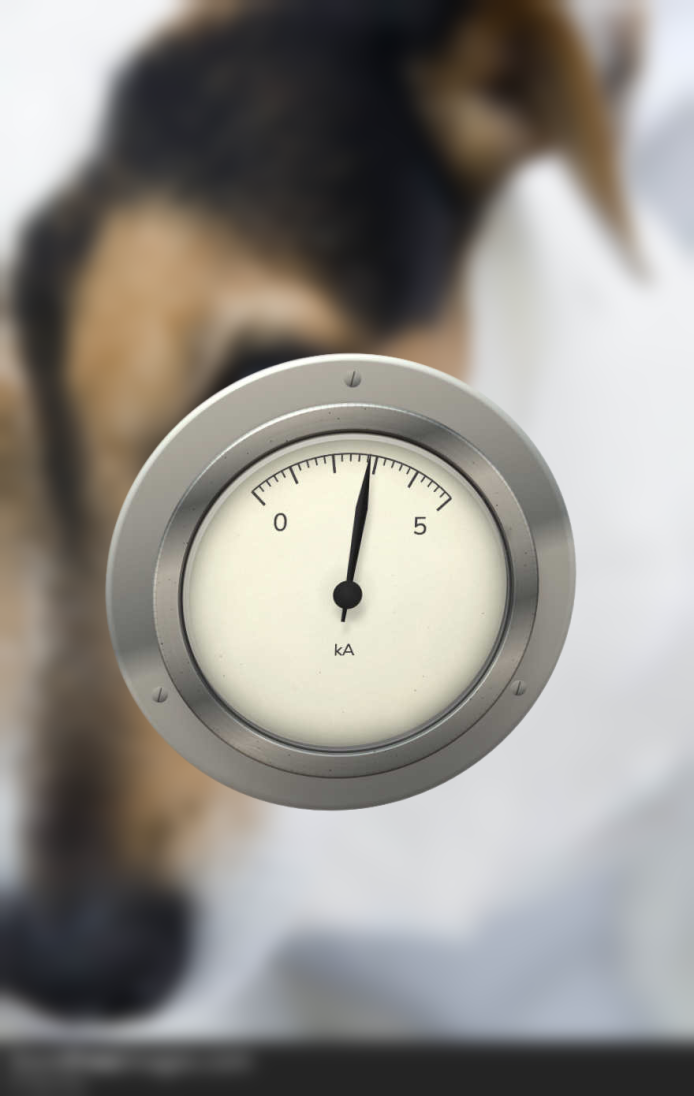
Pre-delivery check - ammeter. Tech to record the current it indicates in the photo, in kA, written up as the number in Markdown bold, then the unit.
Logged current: **2.8** kA
